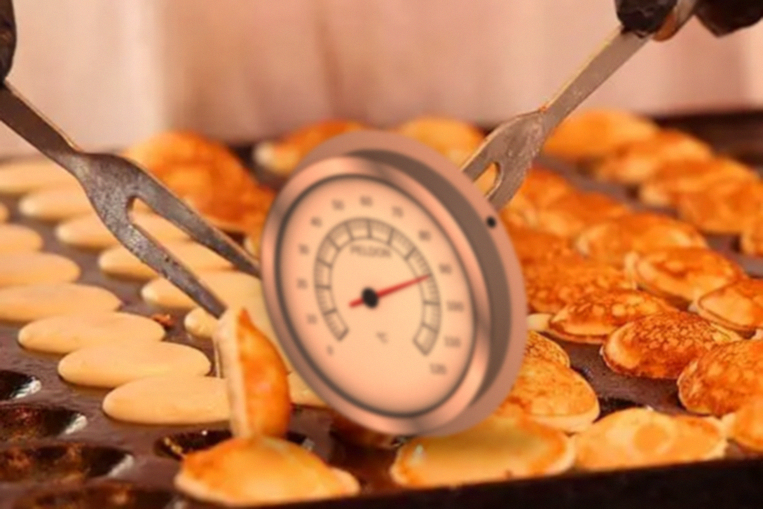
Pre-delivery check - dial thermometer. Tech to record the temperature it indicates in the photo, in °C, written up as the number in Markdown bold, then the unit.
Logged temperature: **90** °C
